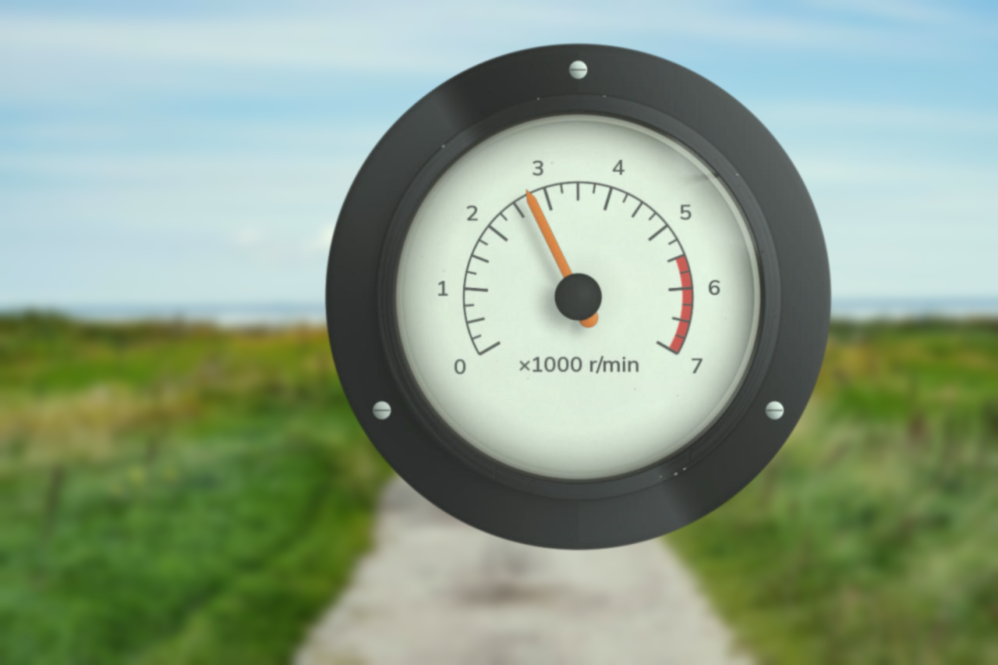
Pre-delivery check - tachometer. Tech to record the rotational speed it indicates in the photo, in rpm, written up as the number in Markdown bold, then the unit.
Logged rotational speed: **2750** rpm
